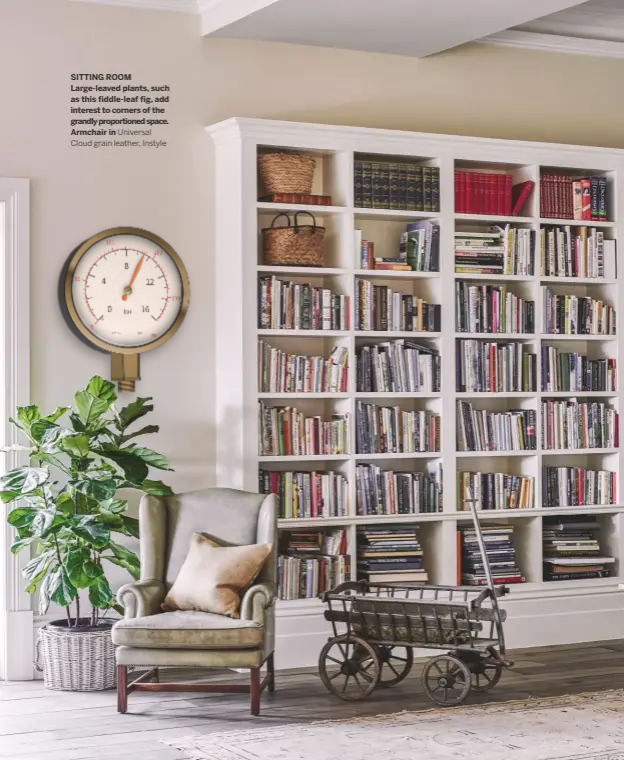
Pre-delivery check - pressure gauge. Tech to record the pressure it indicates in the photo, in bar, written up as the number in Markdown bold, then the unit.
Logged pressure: **9.5** bar
